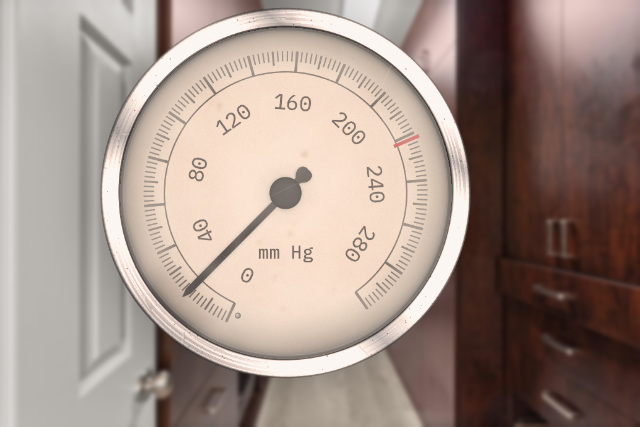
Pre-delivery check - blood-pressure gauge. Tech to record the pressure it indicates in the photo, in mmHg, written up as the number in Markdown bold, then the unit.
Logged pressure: **20** mmHg
